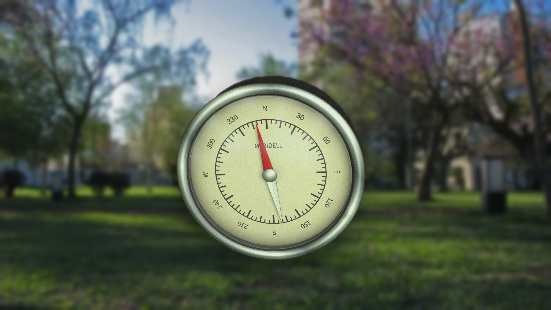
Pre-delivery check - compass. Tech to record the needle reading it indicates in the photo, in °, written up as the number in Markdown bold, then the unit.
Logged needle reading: **350** °
